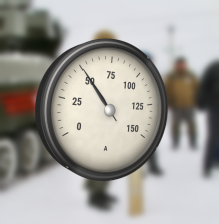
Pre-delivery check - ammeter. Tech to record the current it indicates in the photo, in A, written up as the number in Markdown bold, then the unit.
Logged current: **50** A
